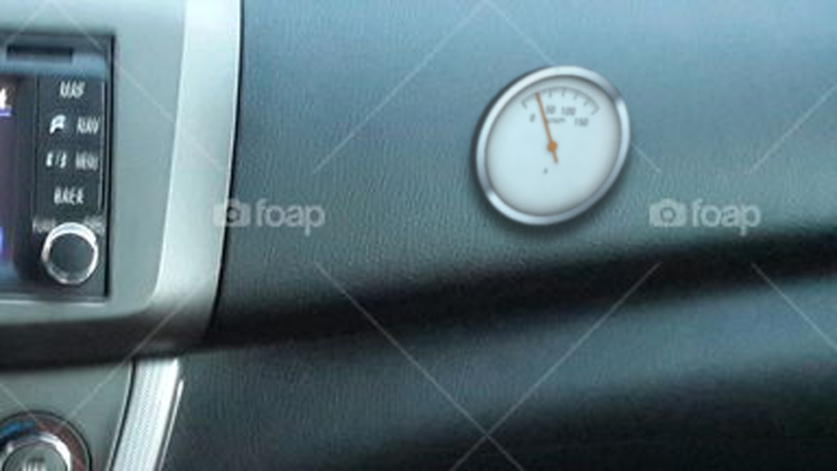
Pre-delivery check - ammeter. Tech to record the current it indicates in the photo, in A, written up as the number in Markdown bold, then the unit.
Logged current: **25** A
